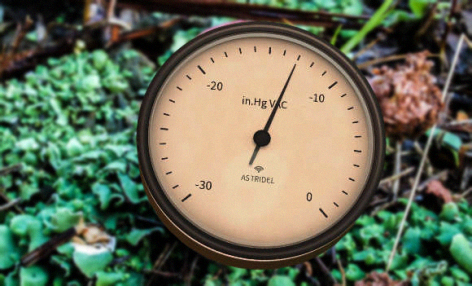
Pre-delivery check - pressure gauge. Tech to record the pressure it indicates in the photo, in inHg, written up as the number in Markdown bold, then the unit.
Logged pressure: **-13** inHg
